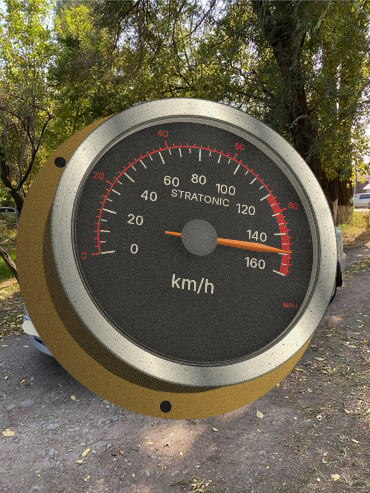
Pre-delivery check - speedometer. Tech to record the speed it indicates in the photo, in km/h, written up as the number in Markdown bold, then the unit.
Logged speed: **150** km/h
